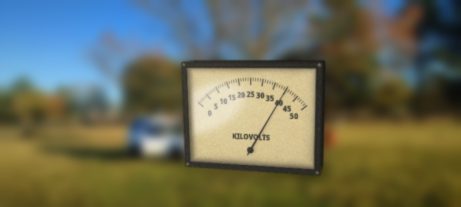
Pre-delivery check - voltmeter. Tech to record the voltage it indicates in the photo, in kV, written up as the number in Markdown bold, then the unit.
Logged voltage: **40** kV
